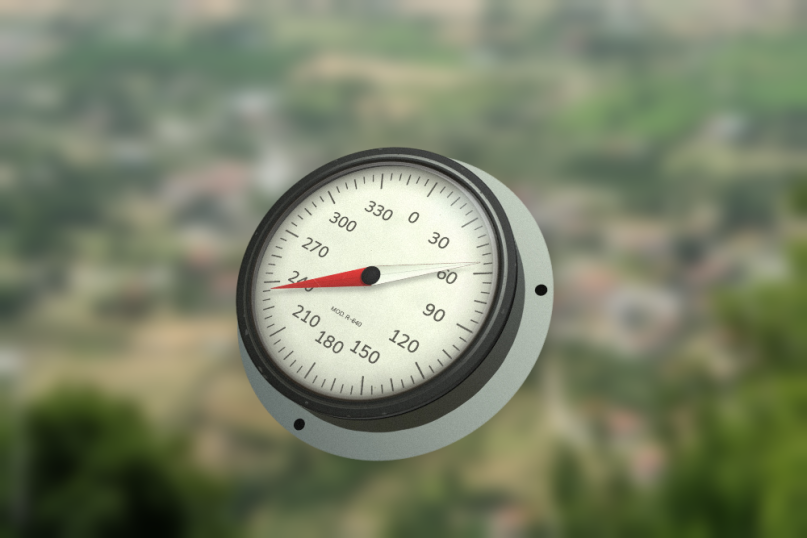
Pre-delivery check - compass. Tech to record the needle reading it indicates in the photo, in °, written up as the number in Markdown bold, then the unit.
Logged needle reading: **235** °
